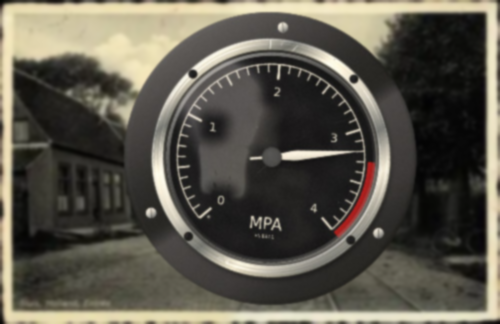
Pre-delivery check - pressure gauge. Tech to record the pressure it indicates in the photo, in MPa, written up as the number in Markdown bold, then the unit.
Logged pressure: **3.2** MPa
